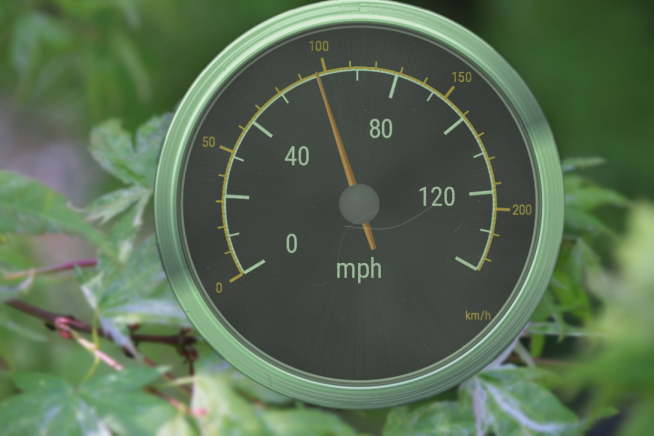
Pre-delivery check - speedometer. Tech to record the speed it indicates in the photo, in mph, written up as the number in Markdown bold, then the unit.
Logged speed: **60** mph
